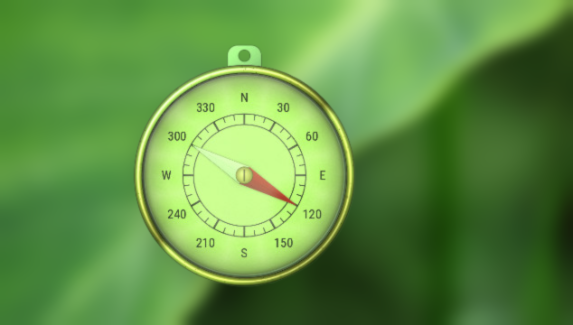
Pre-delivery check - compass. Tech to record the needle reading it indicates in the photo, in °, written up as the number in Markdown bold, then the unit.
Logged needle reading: **120** °
